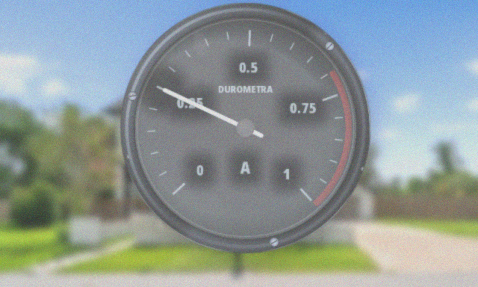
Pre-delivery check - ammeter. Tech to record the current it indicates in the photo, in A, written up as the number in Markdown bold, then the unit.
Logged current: **0.25** A
